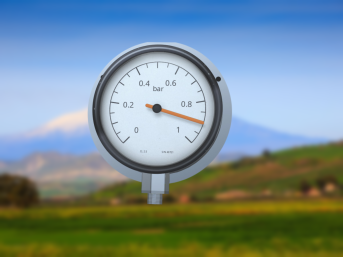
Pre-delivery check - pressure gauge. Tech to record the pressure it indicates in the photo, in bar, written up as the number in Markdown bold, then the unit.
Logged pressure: **0.9** bar
